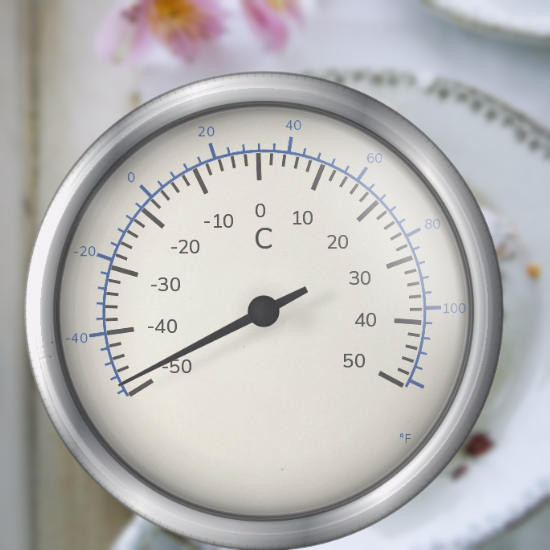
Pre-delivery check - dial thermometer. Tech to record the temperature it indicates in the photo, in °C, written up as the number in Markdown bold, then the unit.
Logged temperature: **-48** °C
